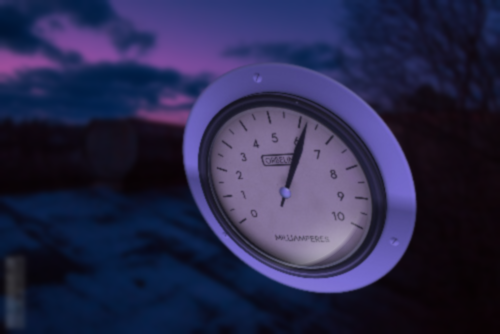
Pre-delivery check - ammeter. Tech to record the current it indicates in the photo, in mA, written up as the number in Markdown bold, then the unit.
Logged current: **6.25** mA
